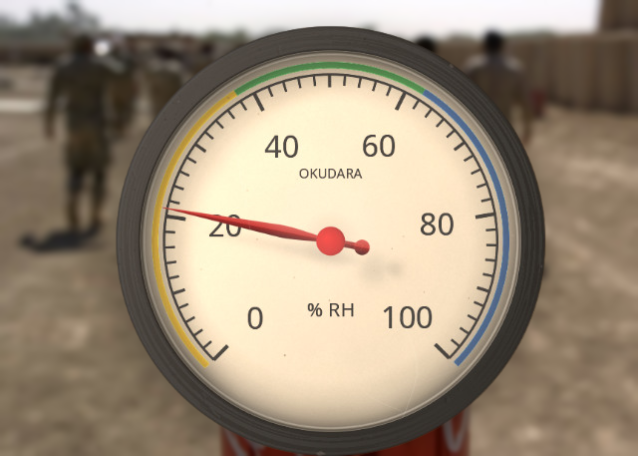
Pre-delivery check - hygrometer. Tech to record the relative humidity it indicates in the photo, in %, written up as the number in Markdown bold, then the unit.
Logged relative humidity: **21** %
